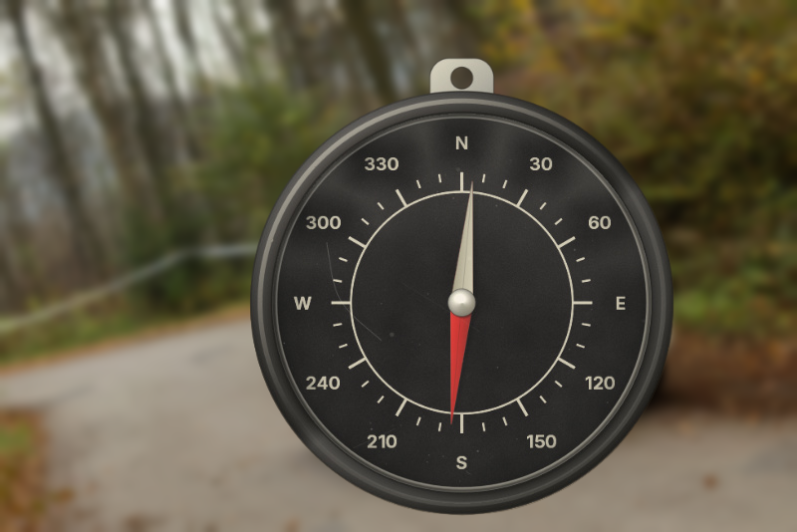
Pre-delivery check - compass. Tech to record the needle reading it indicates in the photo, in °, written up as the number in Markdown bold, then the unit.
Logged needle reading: **185** °
